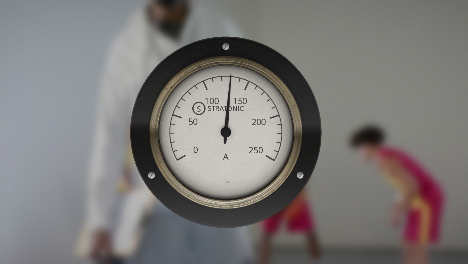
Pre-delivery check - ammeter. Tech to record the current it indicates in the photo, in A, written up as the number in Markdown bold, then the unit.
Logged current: **130** A
